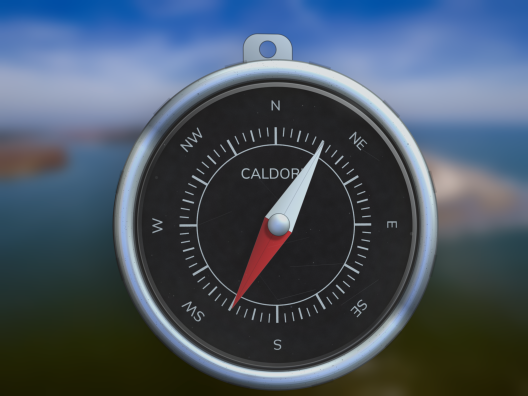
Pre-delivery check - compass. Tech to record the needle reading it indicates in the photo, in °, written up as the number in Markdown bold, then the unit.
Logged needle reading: **210** °
